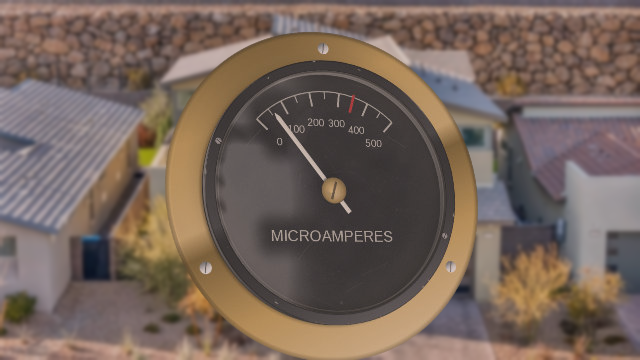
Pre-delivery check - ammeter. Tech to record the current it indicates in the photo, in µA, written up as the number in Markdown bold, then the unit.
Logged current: **50** µA
